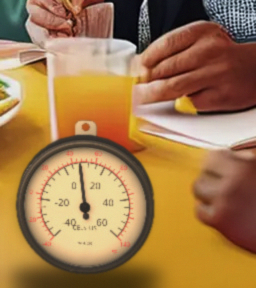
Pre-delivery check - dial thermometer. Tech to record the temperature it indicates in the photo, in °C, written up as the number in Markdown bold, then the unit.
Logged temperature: **8** °C
